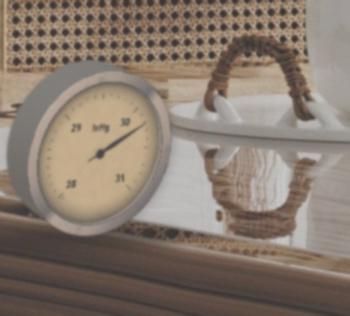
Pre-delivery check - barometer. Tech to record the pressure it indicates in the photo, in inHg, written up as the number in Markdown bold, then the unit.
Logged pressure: **30.2** inHg
